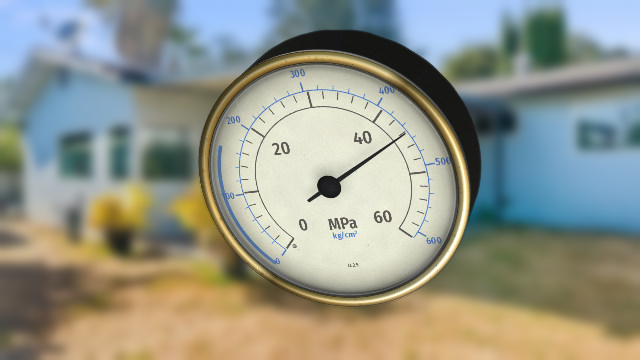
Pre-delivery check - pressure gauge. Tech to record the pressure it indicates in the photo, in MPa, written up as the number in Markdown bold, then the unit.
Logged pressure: **44** MPa
